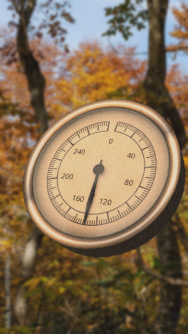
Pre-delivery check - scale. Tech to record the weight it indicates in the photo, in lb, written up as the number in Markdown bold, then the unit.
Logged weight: **140** lb
